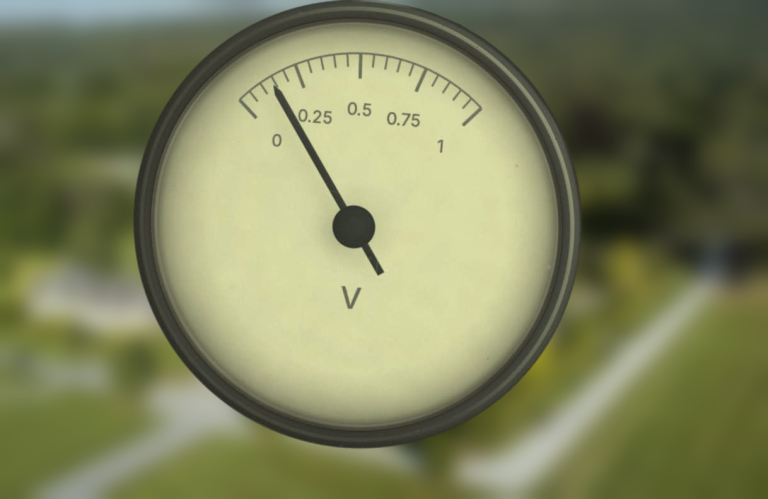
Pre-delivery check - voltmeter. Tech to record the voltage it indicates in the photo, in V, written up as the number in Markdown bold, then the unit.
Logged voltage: **0.15** V
